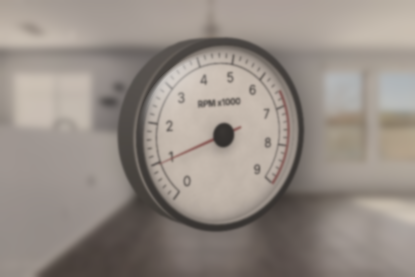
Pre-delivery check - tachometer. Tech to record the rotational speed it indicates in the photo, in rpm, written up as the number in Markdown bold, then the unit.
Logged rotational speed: **1000** rpm
